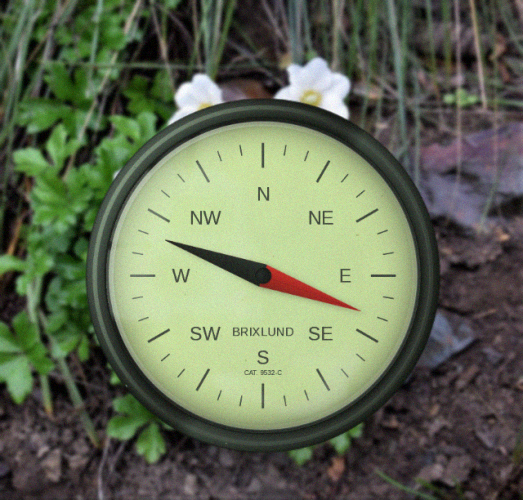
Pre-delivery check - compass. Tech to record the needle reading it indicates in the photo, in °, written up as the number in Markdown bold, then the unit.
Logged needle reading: **110** °
